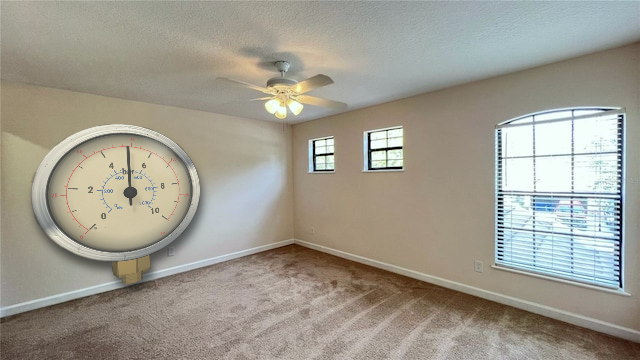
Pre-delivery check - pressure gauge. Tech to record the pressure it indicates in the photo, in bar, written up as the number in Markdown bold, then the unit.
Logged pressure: **5** bar
